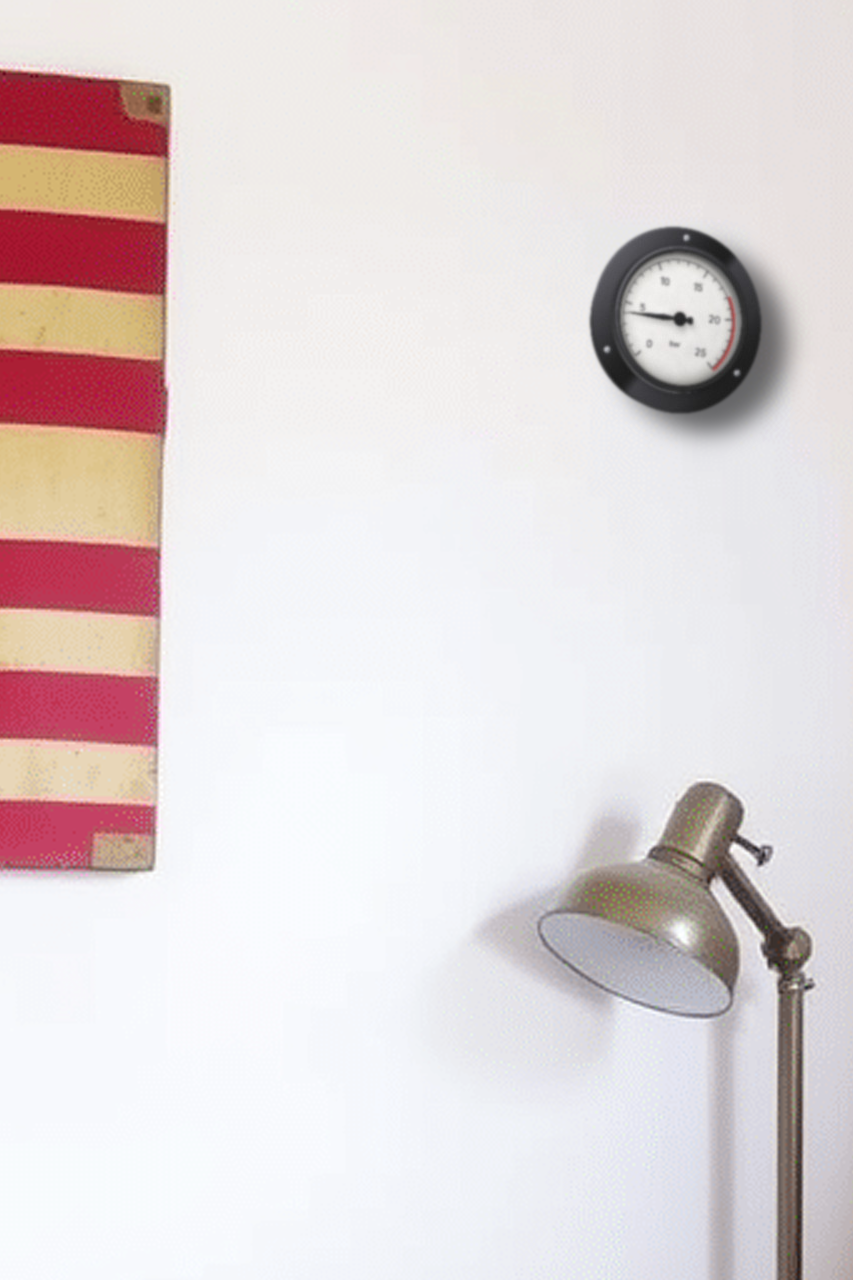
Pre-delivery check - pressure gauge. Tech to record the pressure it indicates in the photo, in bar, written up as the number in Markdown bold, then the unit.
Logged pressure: **4** bar
